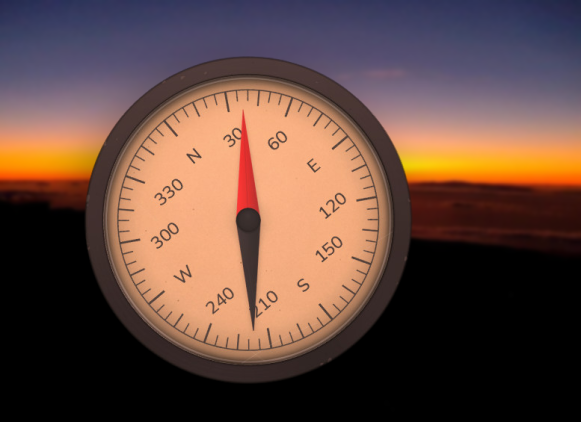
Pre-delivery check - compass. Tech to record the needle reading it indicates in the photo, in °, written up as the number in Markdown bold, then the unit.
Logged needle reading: **37.5** °
